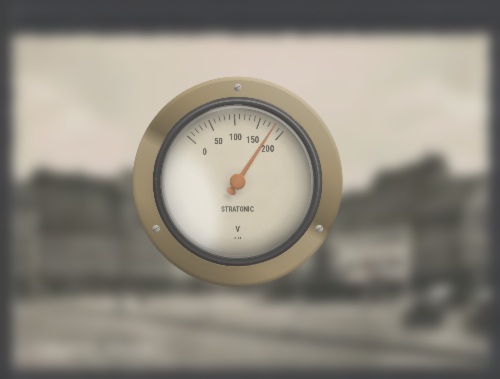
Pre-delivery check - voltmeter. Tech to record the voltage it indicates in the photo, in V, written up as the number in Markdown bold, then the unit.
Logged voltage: **180** V
